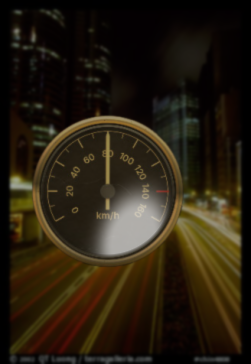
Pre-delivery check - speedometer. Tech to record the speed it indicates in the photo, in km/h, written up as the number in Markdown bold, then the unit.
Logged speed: **80** km/h
